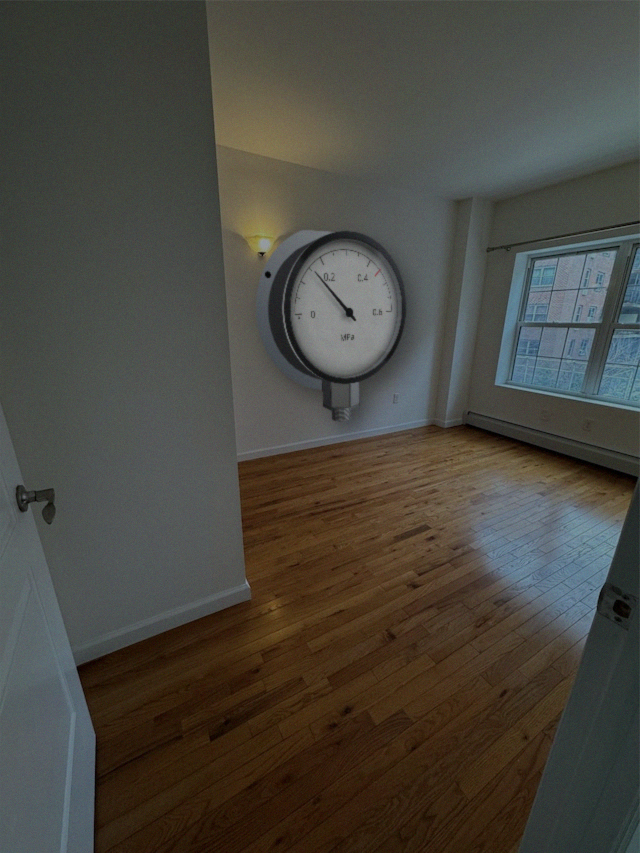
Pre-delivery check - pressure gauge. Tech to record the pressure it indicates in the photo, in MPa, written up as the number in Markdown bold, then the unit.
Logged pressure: **0.15** MPa
